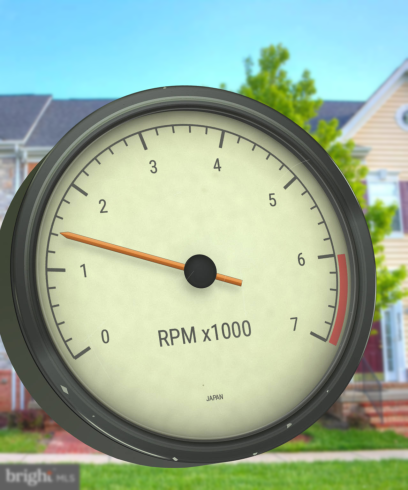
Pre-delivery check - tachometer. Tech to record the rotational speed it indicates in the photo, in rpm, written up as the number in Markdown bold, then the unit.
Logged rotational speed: **1400** rpm
